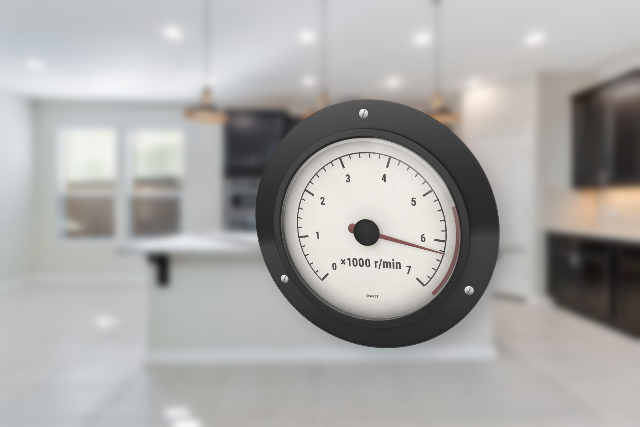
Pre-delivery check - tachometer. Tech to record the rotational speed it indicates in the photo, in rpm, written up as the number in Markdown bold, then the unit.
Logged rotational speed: **6200** rpm
